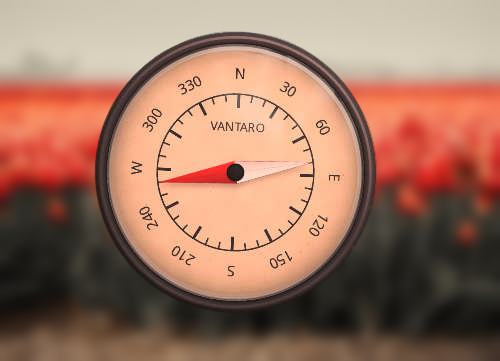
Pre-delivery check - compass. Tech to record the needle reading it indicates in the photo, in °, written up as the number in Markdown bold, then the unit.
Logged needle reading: **260** °
